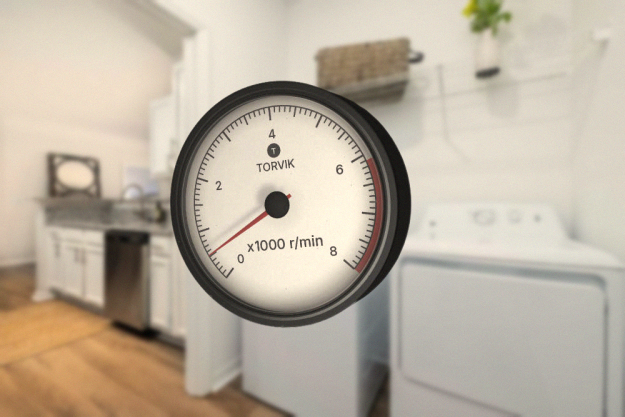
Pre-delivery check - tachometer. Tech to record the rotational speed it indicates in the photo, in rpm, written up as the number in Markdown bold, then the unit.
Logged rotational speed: **500** rpm
